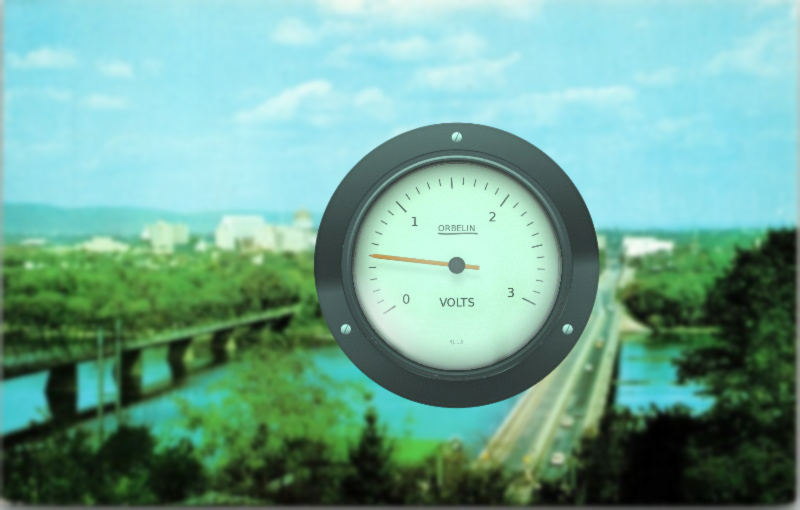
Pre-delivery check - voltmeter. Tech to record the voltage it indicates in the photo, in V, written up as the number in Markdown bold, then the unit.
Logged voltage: **0.5** V
